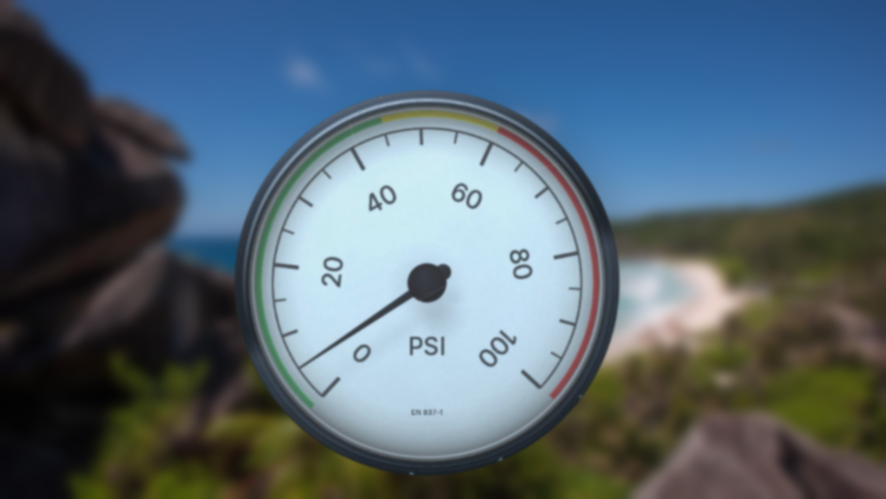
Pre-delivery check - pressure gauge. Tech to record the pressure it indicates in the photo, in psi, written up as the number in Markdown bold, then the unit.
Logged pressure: **5** psi
